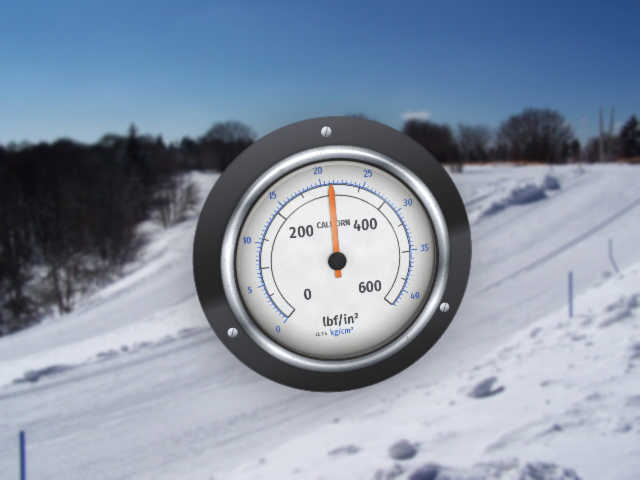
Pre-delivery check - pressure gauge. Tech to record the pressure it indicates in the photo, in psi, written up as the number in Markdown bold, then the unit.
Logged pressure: **300** psi
